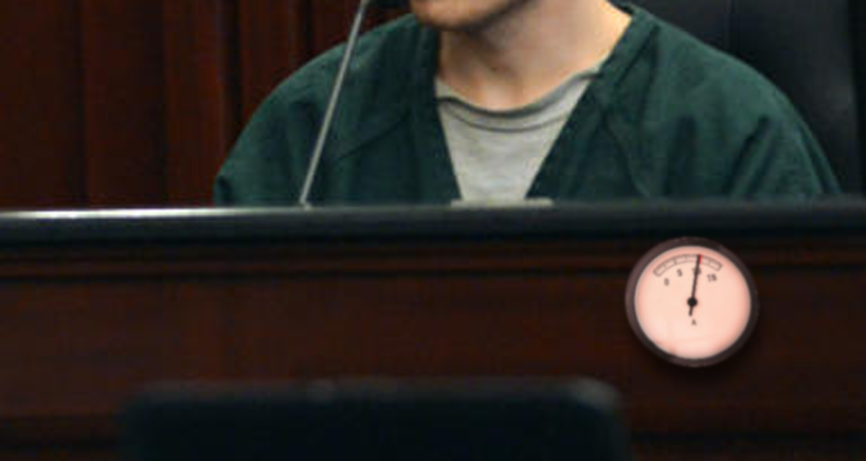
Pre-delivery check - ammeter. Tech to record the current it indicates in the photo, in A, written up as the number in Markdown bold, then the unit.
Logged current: **10** A
